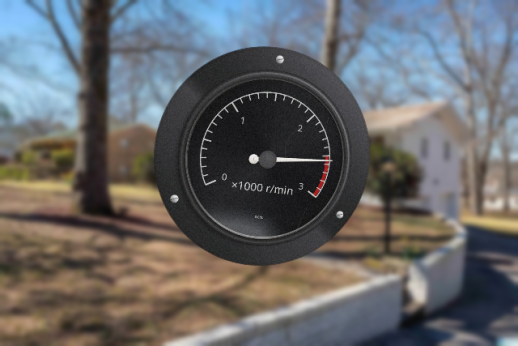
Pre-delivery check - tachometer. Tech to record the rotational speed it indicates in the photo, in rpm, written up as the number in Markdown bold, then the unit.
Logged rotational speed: **2550** rpm
